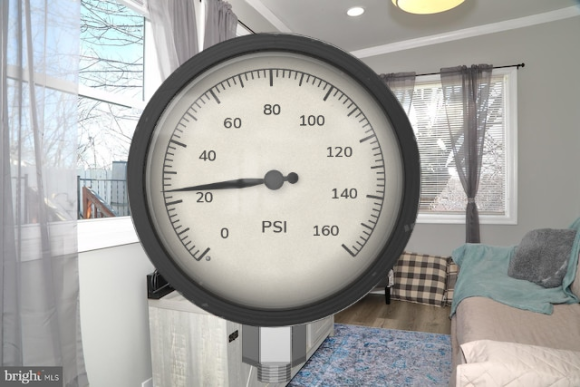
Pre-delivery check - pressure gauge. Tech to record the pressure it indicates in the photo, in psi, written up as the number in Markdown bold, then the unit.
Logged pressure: **24** psi
